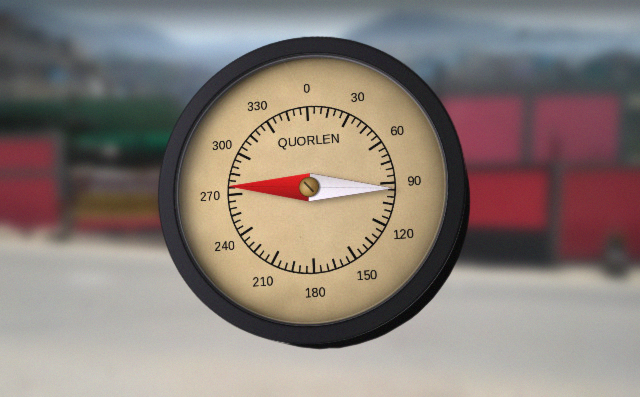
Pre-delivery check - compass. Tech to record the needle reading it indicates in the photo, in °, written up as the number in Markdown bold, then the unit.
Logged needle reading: **275** °
